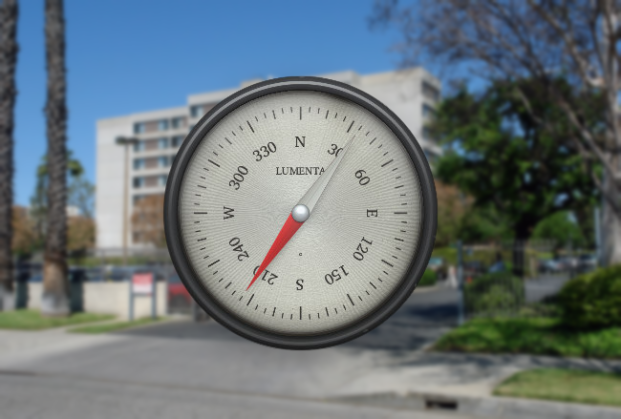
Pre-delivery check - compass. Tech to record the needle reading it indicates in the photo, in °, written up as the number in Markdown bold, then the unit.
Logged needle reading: **215** °
